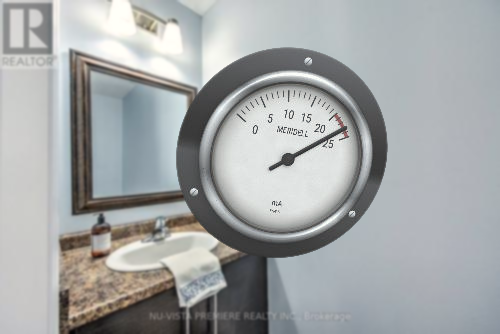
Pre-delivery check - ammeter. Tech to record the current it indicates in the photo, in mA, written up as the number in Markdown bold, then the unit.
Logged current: **23** mA
